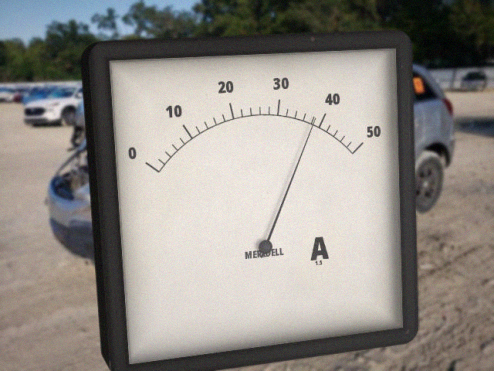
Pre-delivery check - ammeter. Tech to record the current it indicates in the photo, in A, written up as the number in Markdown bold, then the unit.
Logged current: **38** A
